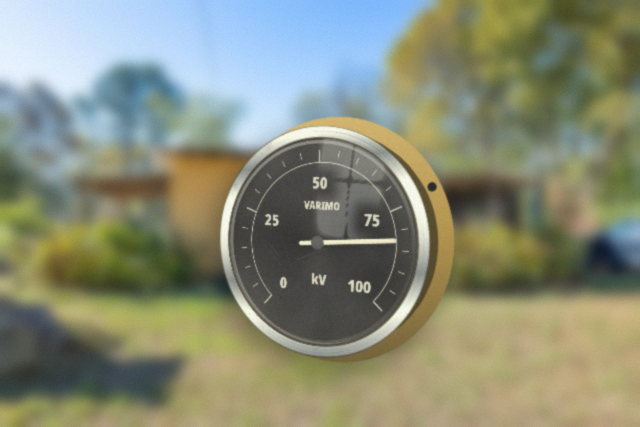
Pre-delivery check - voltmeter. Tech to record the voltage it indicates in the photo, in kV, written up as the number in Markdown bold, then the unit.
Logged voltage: **82.5** kV
